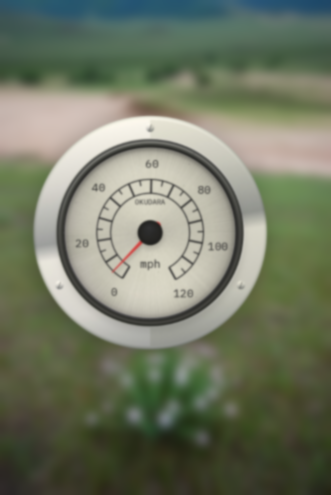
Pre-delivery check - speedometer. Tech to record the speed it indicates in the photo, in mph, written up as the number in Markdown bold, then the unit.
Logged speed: **5** mph
